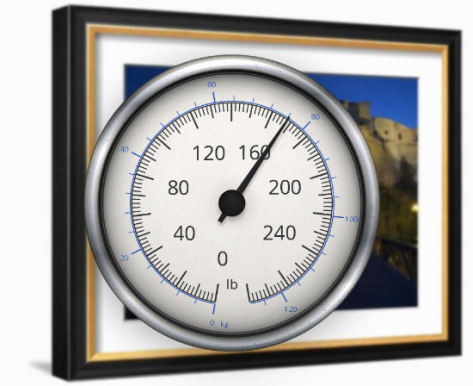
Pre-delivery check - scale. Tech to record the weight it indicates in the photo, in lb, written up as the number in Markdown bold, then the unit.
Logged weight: **168** lb
